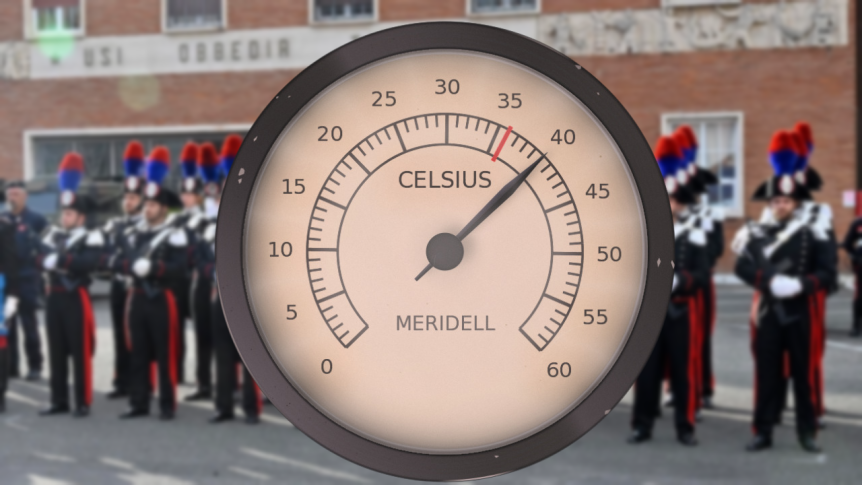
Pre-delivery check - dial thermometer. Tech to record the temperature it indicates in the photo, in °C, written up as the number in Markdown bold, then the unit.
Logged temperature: **40** °C
